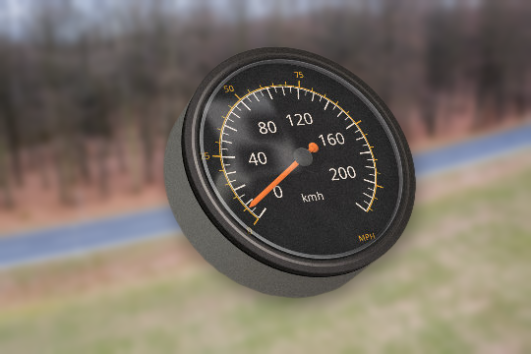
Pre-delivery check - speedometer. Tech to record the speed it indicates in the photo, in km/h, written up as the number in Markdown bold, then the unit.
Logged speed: **7.5** km/h
